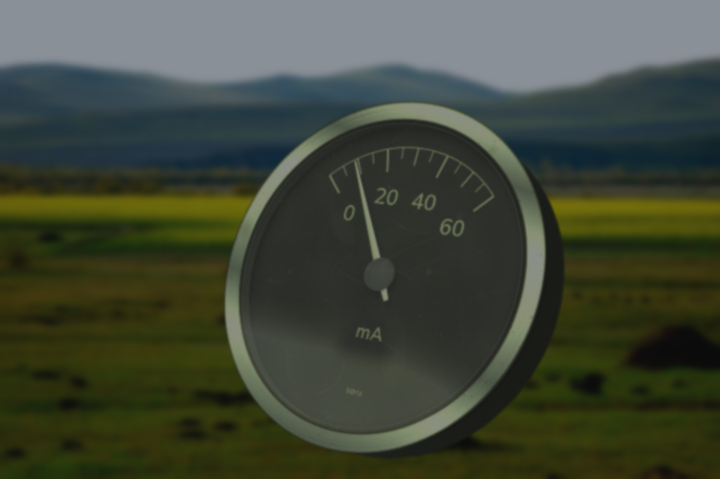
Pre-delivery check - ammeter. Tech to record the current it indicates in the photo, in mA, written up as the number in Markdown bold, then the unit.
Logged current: **10** mA
